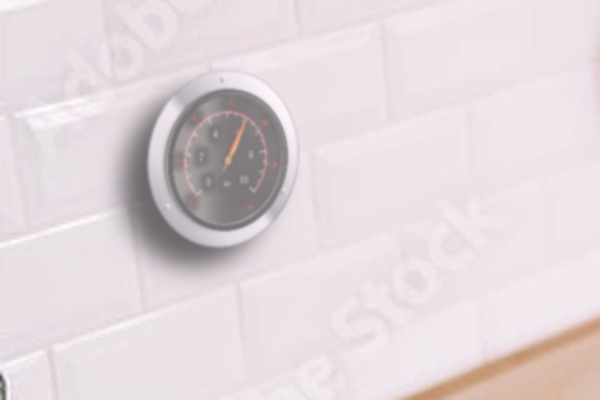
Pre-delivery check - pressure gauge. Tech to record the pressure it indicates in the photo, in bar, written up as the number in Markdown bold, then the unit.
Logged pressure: **6** bar
